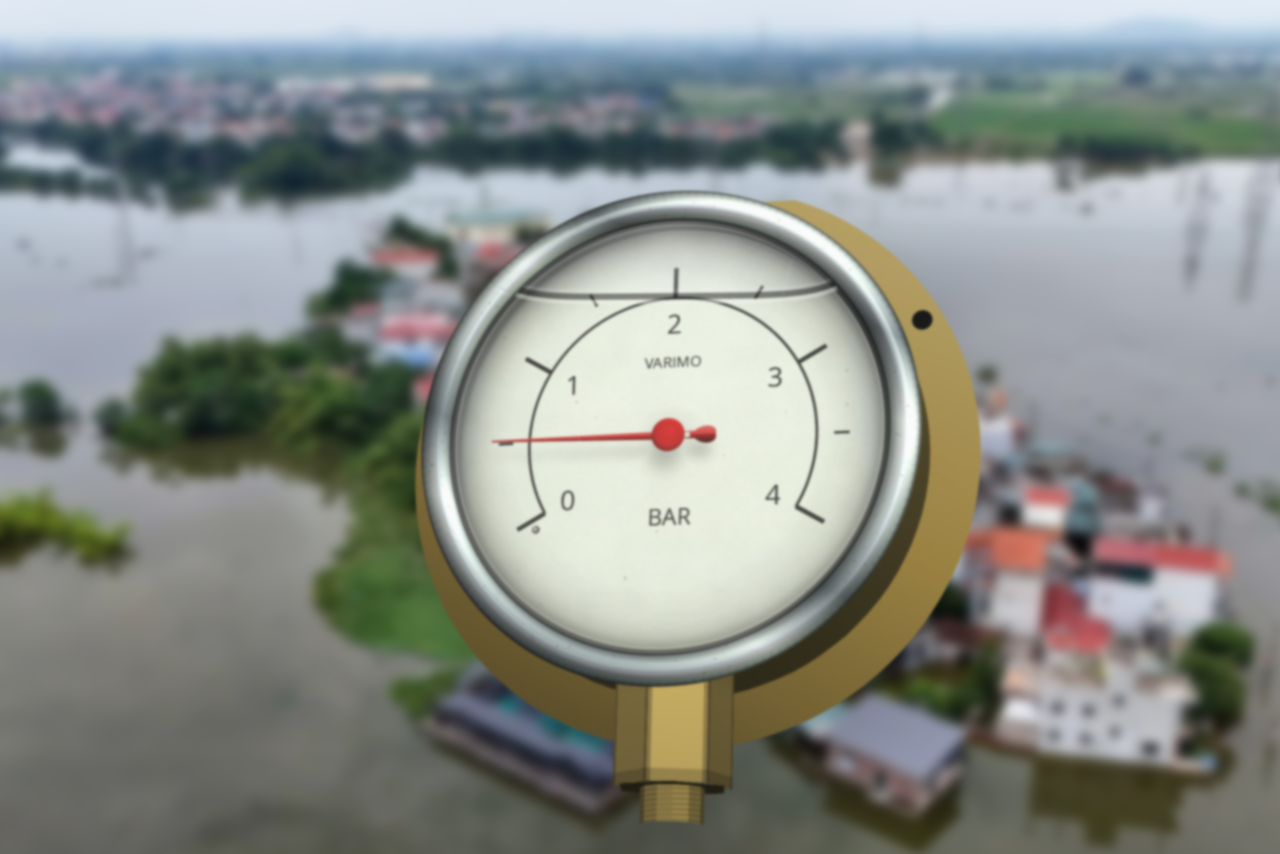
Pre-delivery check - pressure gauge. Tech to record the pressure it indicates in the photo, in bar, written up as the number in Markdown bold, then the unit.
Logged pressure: **0.5** bar
